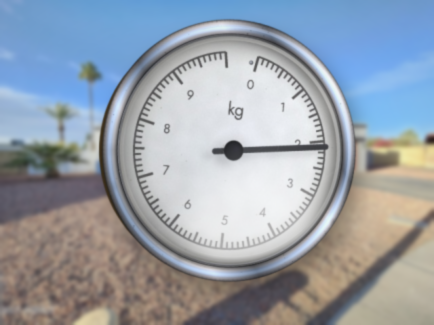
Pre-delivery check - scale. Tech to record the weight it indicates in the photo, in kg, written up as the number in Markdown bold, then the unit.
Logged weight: **2.1** kg
